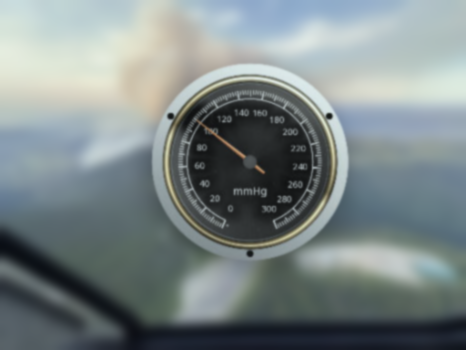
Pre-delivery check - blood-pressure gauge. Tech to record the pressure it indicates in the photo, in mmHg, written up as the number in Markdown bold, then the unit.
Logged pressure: **100** mmHg
